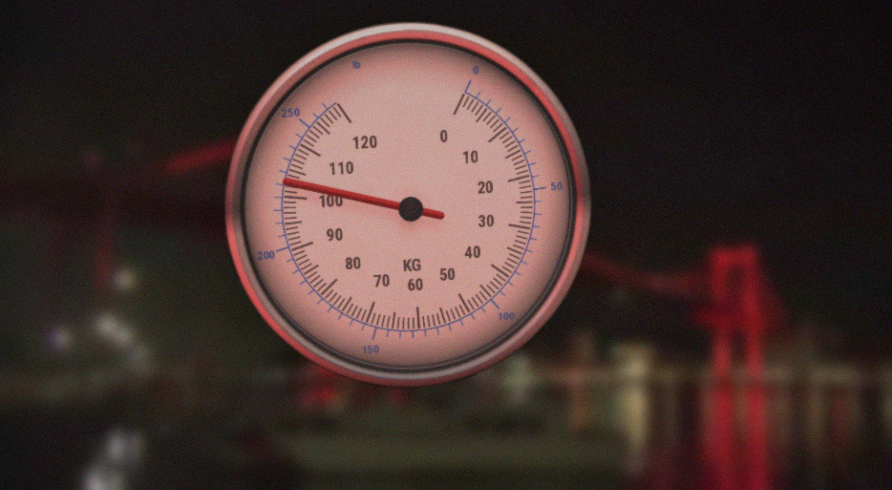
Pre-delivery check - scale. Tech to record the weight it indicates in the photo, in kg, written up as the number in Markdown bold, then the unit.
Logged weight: **103** kg
